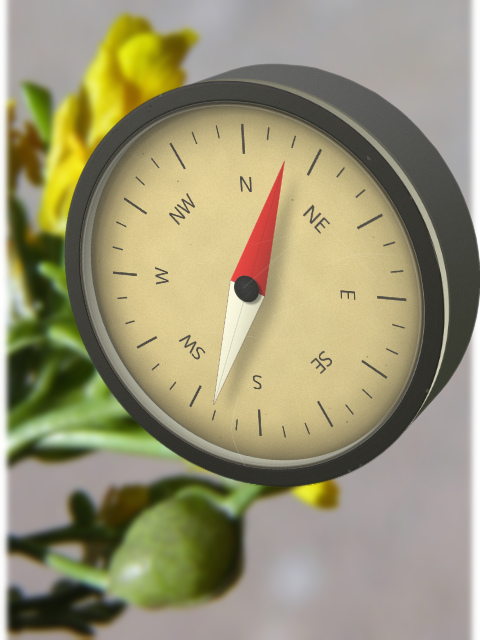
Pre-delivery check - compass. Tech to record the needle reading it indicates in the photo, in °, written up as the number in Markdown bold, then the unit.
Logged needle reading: **20** °
